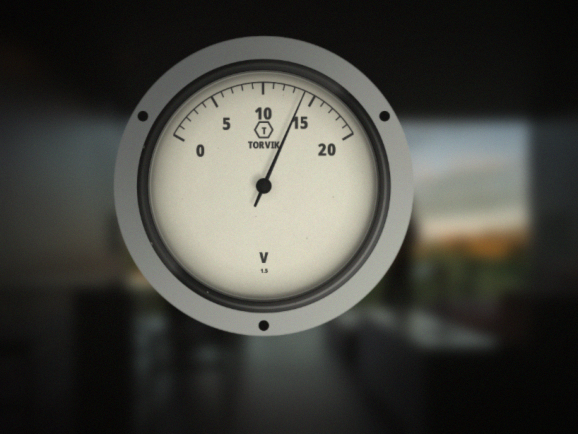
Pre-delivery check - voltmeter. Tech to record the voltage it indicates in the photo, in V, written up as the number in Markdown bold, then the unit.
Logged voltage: **14** V
